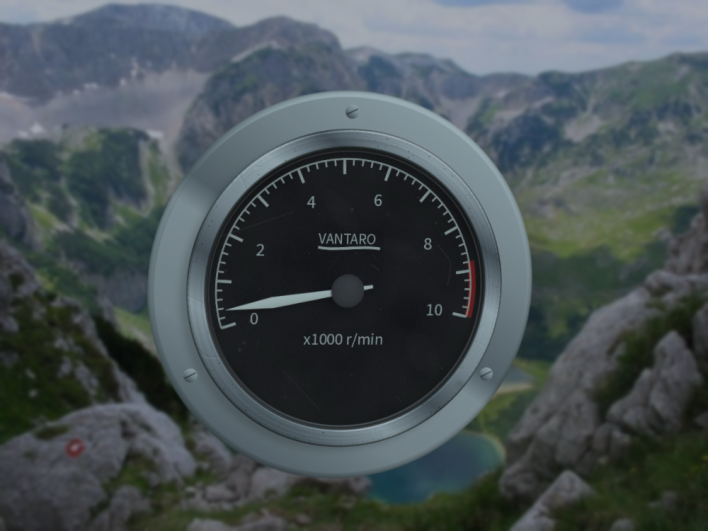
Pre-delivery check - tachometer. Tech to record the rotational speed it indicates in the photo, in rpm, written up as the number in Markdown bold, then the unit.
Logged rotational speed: **400** rpm
